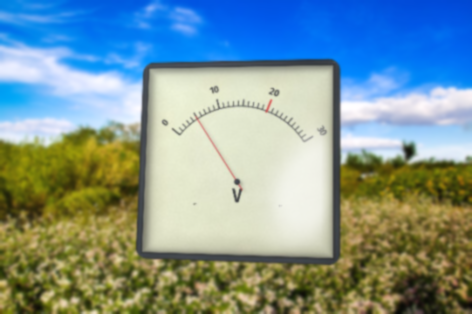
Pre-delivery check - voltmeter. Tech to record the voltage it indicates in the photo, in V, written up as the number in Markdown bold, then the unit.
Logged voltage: **5** V
